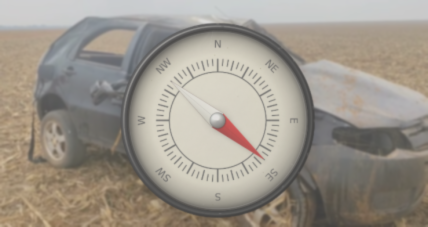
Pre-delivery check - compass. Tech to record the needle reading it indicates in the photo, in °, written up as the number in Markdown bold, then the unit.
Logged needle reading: **130** °
